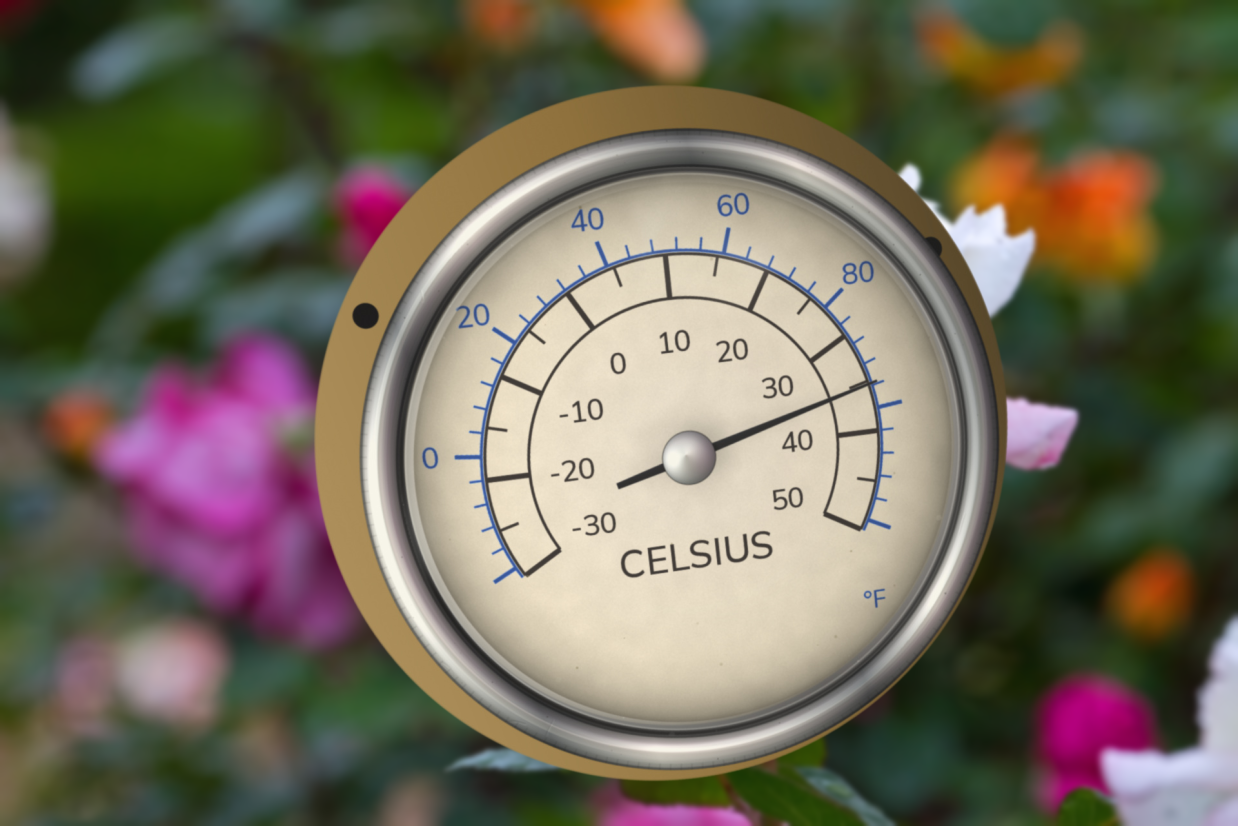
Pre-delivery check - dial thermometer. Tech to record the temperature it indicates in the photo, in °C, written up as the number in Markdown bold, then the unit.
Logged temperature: **35** °C
